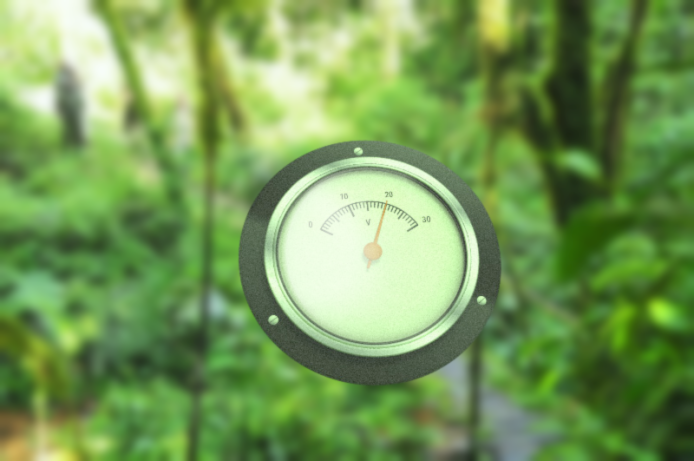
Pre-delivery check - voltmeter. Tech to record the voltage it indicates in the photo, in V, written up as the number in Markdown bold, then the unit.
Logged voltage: **20** V
